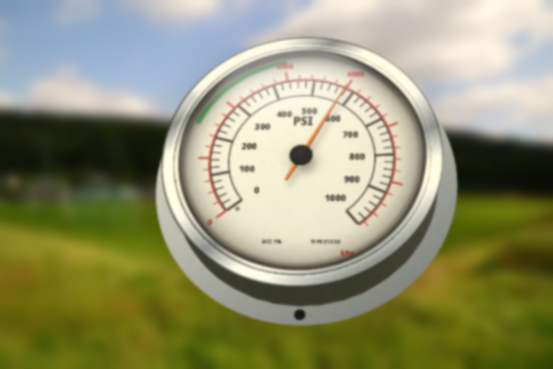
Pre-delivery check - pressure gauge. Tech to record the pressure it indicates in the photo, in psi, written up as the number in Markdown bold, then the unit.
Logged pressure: **580** psi
